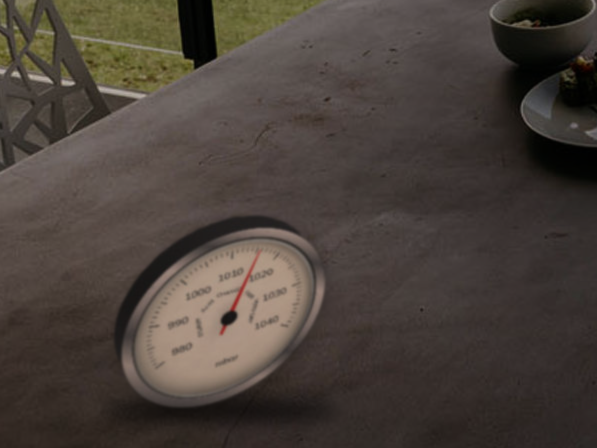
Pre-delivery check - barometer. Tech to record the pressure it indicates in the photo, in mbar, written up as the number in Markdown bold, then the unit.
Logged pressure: **1015** mbar
